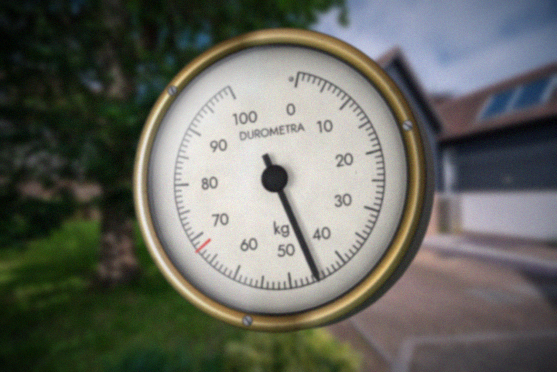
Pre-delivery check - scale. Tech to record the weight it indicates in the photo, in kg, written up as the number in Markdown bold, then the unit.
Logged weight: **45** kg
